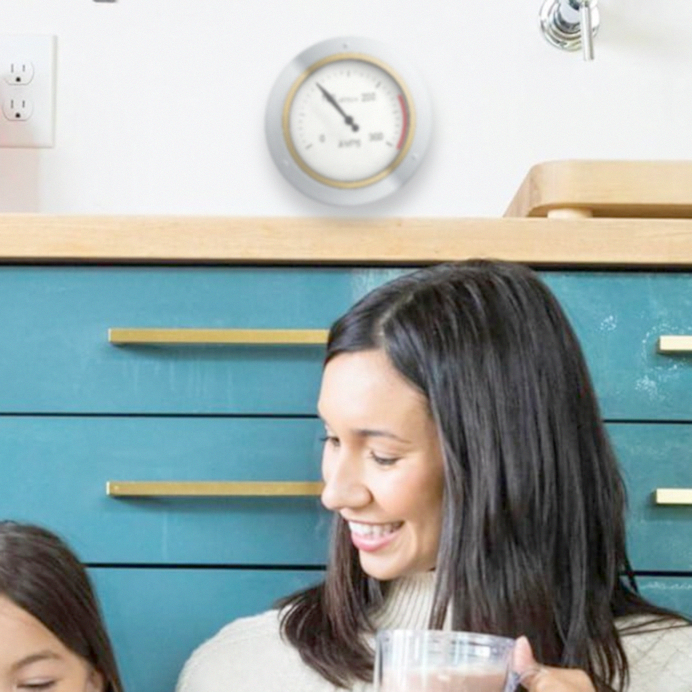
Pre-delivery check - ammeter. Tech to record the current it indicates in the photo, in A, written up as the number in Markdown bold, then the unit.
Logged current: **100** A
